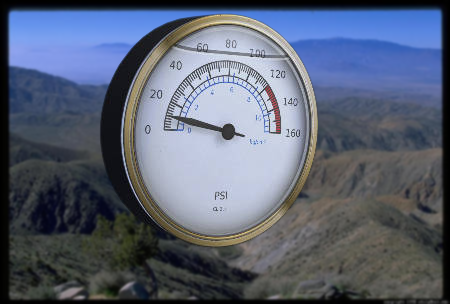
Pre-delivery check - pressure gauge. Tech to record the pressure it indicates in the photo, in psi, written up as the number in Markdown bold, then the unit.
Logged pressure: **10** psi
